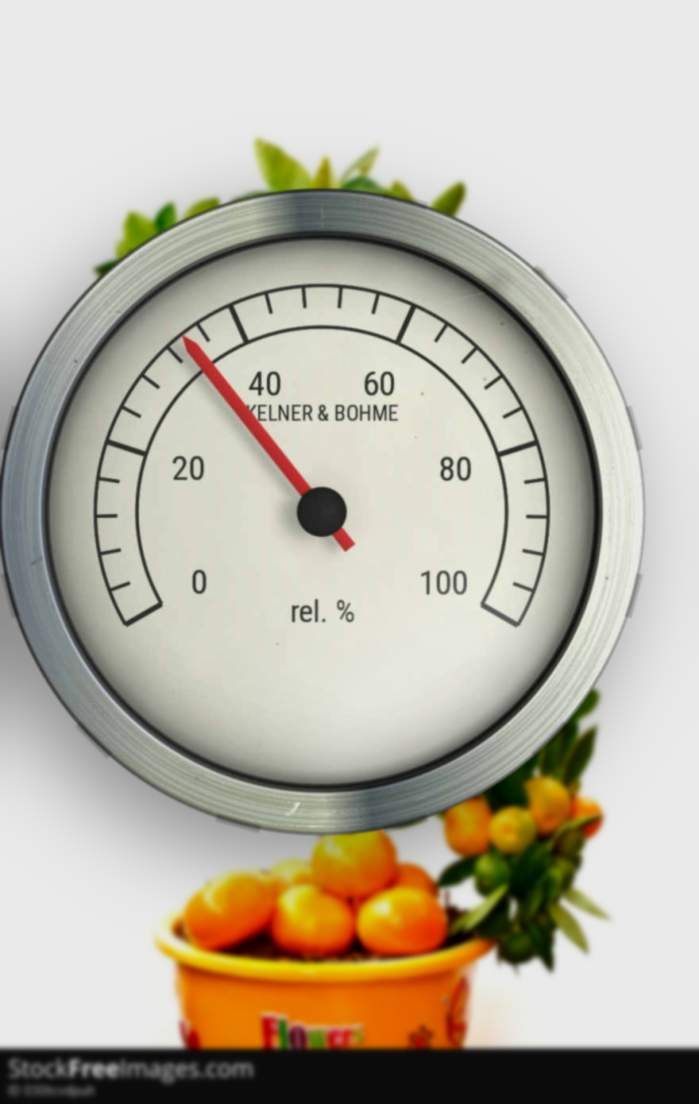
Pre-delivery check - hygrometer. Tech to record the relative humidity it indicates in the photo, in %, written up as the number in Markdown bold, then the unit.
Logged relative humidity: **34** %
